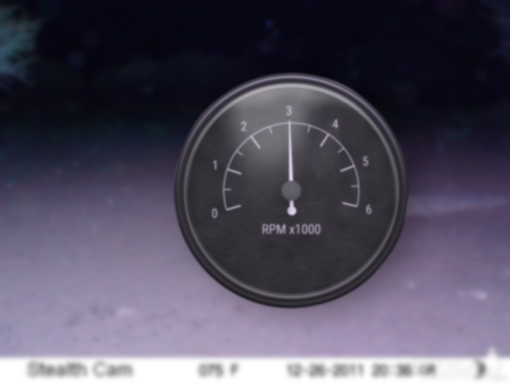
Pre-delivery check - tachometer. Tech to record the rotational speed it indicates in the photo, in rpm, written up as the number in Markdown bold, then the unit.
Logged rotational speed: **3000** rpm
